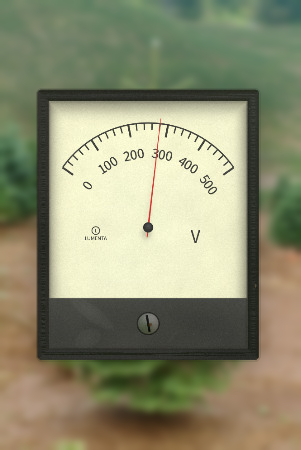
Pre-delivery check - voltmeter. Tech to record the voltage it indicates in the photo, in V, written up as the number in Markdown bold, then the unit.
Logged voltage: **280** V
